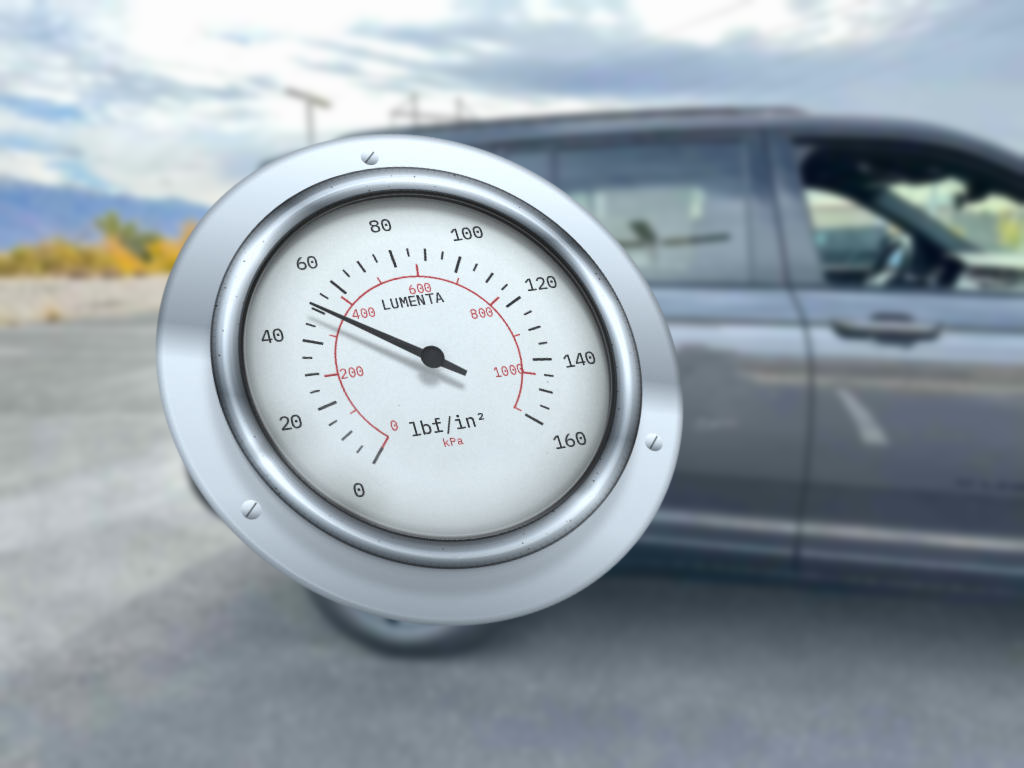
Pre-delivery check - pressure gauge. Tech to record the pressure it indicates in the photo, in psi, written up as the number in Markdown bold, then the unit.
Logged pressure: **50** psi
